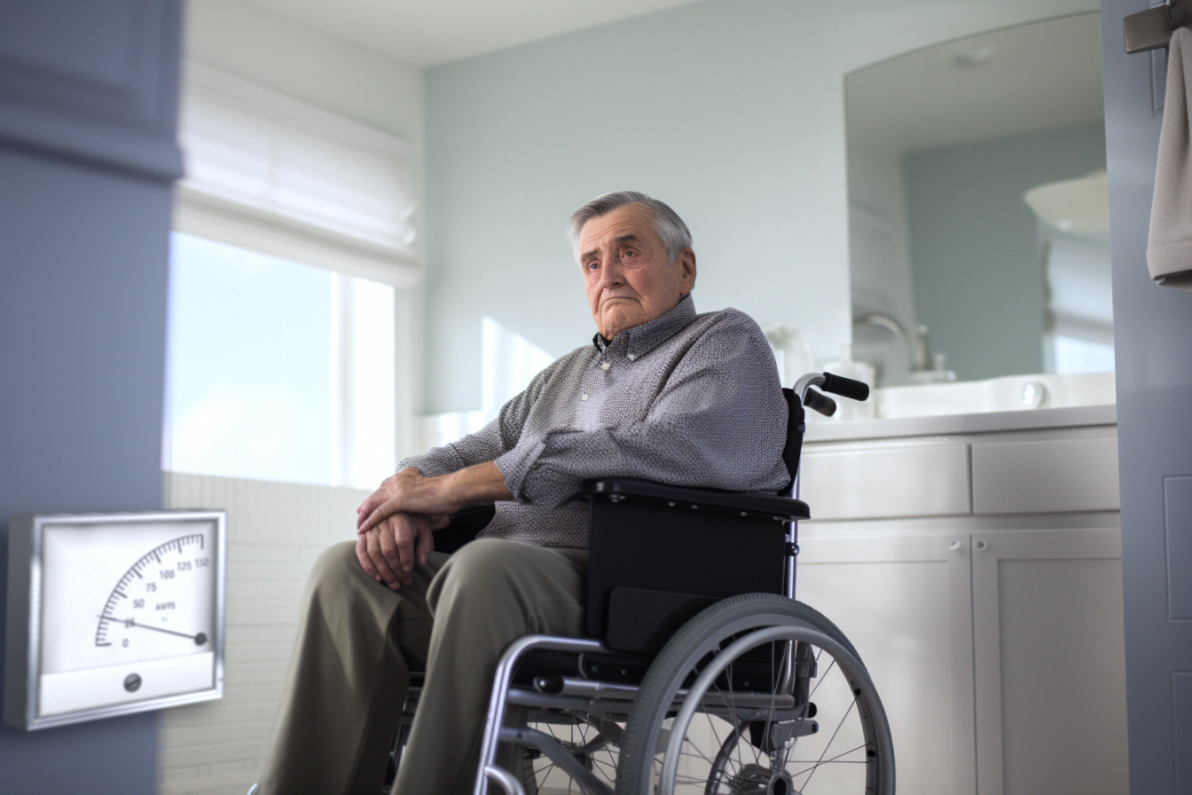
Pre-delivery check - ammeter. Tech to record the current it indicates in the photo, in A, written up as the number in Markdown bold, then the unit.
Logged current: **25** A
